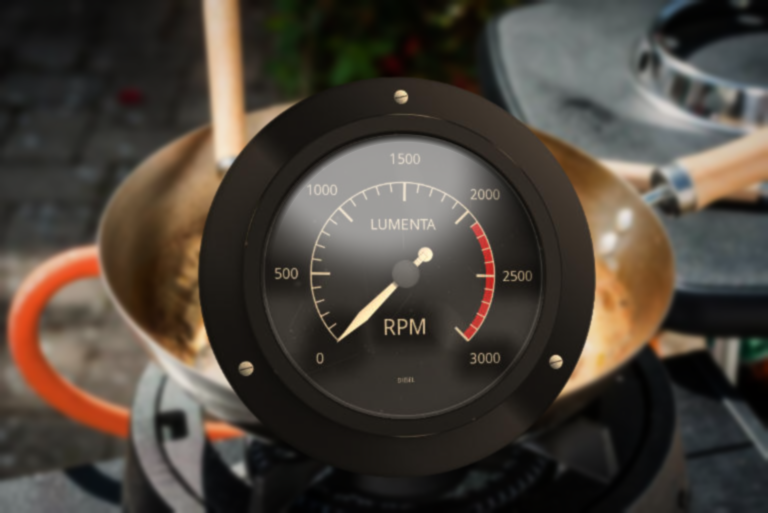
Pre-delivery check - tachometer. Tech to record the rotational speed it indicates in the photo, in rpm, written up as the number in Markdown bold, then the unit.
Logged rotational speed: **0** rpm
